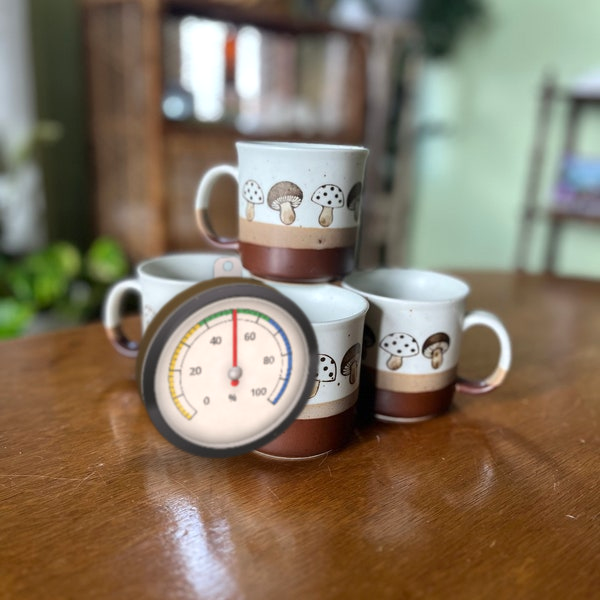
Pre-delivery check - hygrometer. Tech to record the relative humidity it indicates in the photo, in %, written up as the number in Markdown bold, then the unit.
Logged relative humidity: **50** %
